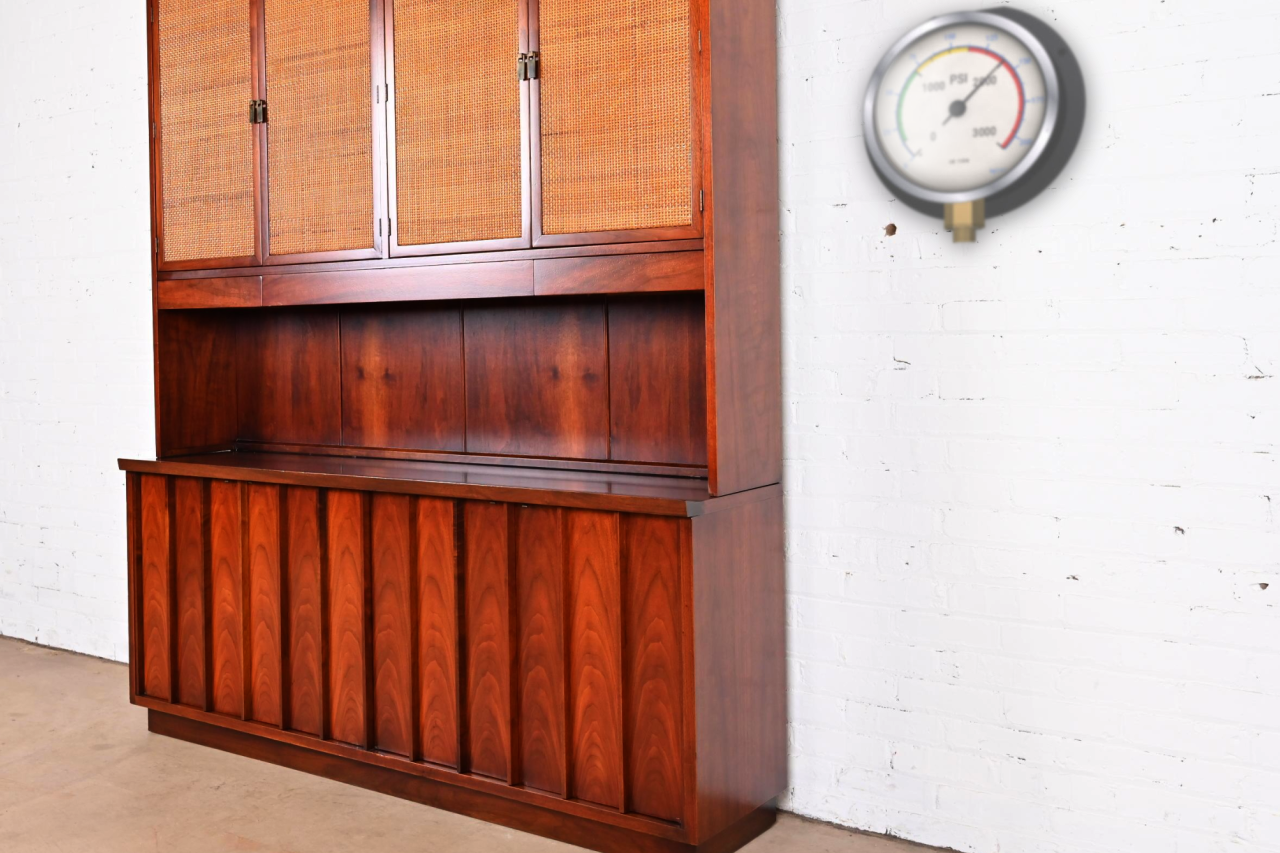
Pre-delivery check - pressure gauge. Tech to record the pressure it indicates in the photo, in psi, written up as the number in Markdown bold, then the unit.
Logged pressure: **2000** psi
